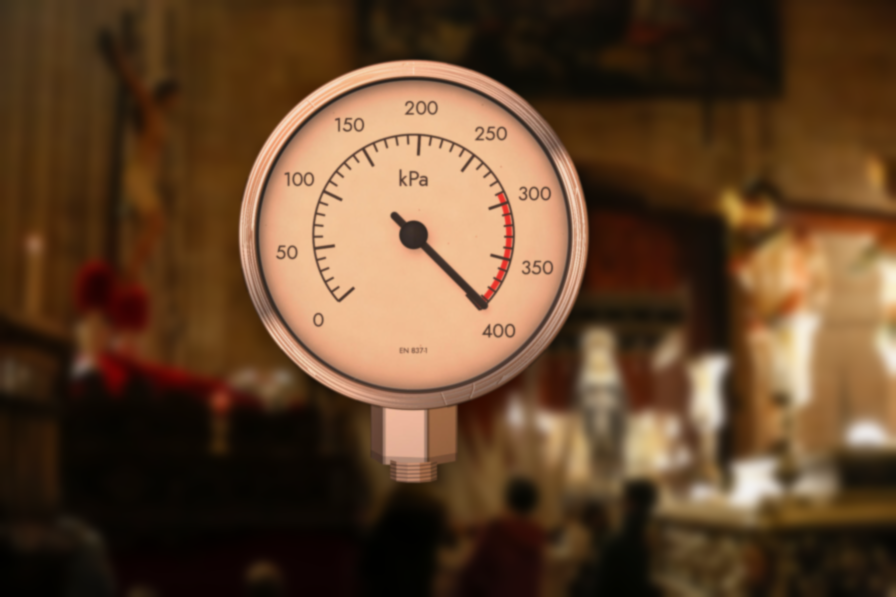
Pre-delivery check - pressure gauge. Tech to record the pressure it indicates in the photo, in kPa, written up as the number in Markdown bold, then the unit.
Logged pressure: **395** kPa
